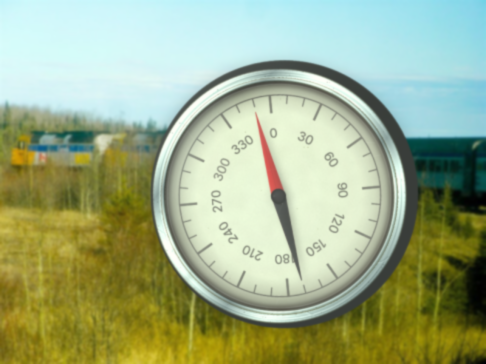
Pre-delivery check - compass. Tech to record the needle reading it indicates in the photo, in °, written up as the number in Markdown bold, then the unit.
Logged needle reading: **350** °
